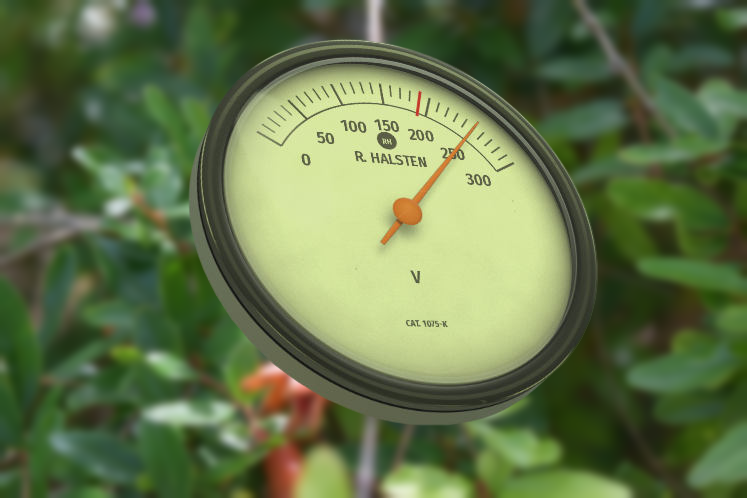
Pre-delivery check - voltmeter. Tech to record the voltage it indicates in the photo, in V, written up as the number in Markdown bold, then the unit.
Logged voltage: **250** V
